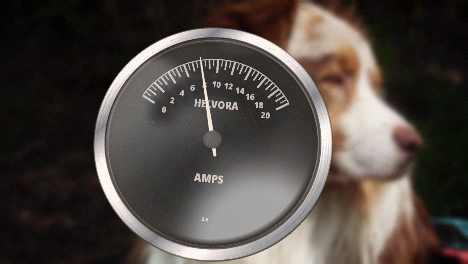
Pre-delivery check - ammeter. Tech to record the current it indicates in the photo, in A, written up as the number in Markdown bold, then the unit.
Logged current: **8** A
